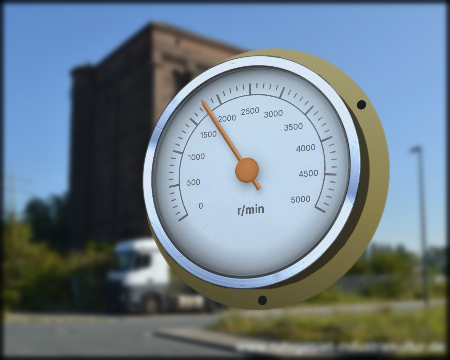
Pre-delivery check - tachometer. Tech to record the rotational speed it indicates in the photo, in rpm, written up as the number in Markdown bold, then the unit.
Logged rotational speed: **1800** rpm
